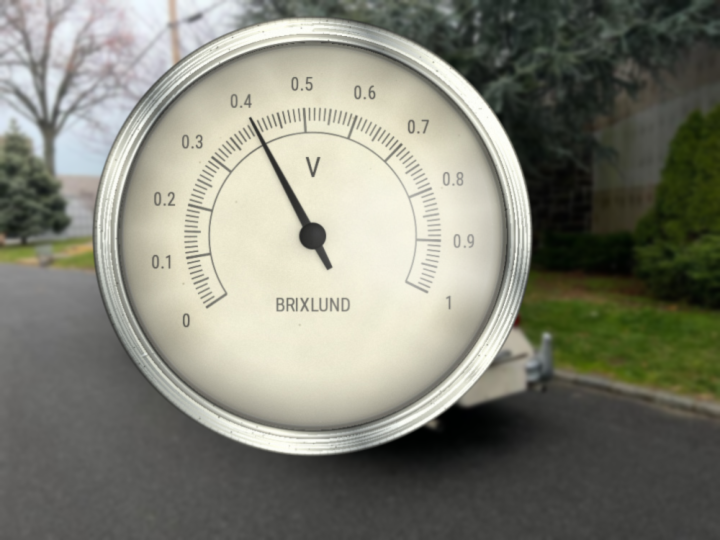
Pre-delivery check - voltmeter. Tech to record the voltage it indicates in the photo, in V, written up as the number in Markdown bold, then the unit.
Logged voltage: **0.4** V
